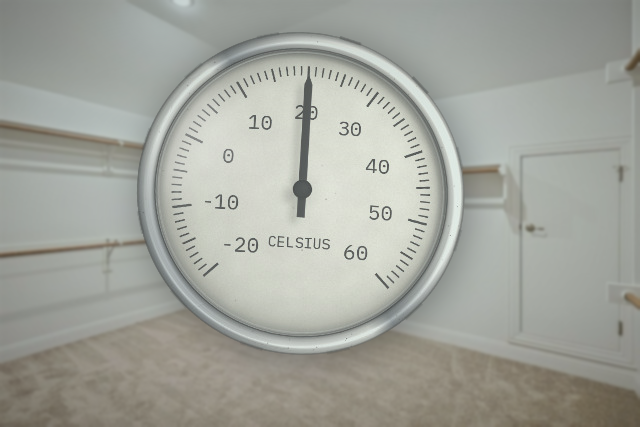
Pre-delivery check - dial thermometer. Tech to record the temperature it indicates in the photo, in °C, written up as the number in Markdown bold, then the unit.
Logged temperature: **20** °C
